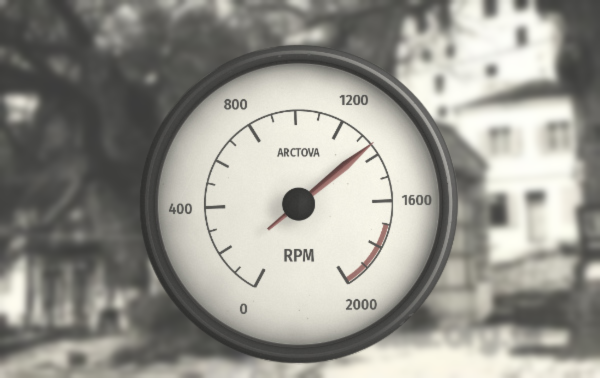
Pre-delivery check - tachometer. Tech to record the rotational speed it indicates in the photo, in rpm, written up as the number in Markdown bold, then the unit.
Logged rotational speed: **1350** rpm
